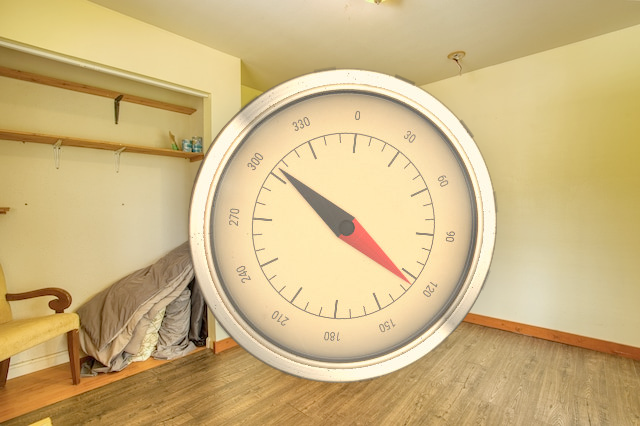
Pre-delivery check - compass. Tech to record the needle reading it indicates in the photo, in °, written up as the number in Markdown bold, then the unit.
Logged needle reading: **125** °
